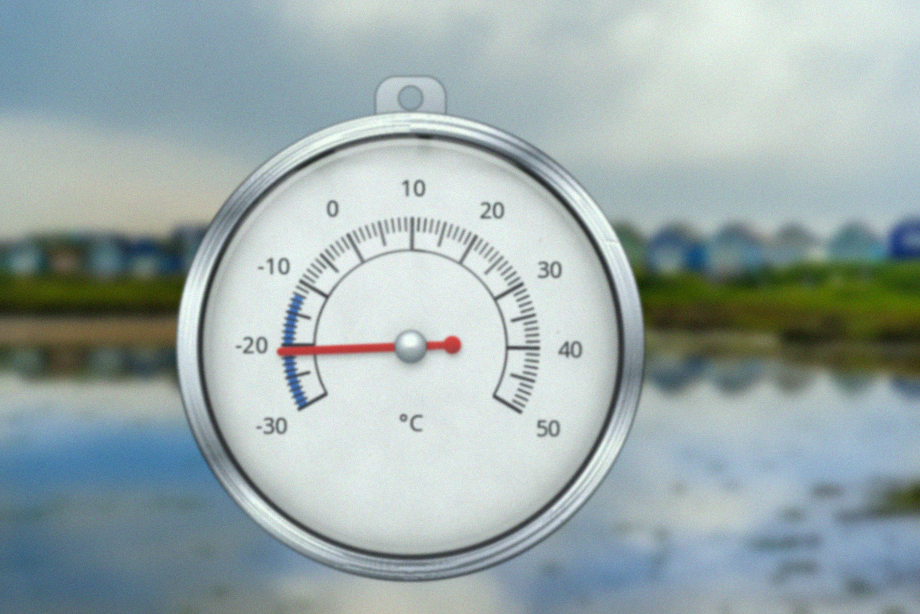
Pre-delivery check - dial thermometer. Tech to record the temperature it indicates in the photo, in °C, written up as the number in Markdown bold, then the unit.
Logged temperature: **-21** °C
